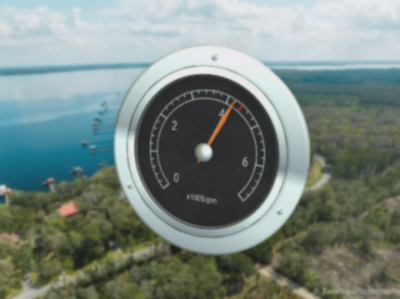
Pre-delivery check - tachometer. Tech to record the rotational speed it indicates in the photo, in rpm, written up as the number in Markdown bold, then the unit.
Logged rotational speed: **4200** rpm
